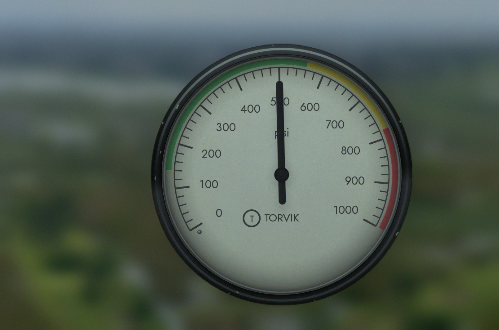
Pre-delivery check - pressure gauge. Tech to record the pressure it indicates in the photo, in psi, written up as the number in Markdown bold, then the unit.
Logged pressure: **500** psi
